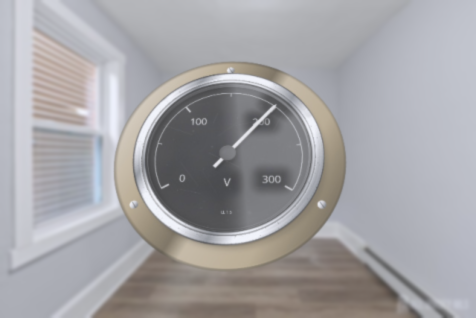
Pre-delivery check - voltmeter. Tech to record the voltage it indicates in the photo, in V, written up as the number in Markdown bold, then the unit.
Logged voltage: **200** V
